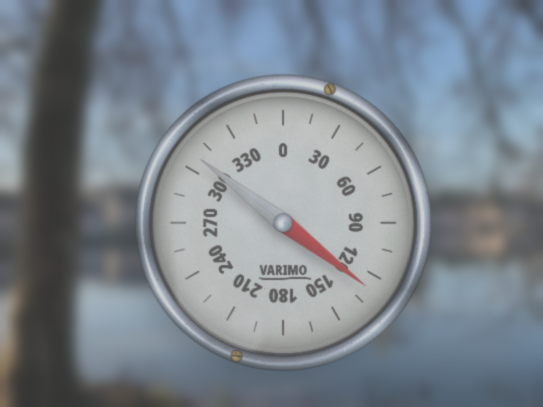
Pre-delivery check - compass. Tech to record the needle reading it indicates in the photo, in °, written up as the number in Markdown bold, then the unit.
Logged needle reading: **127.5** °
